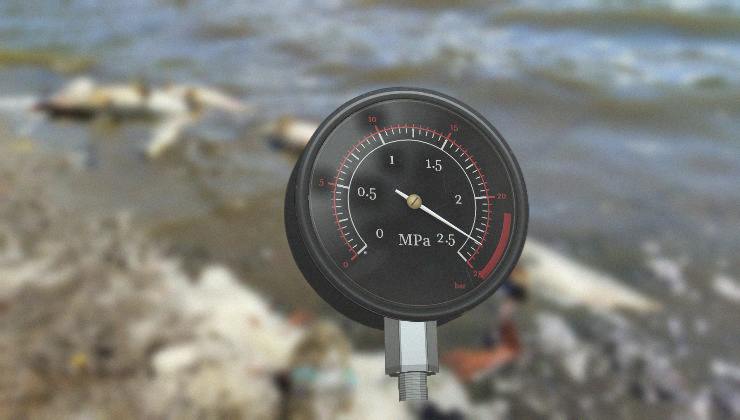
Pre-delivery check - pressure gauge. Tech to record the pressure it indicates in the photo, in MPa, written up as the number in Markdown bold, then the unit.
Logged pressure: **2.35** MPa
